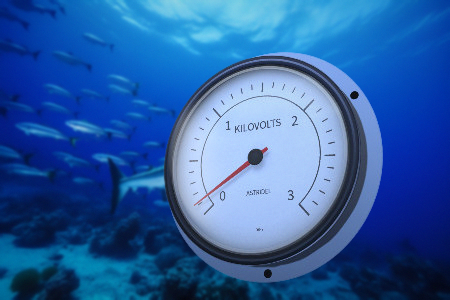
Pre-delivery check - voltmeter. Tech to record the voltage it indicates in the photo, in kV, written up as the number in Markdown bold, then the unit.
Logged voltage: **0.1** kV
